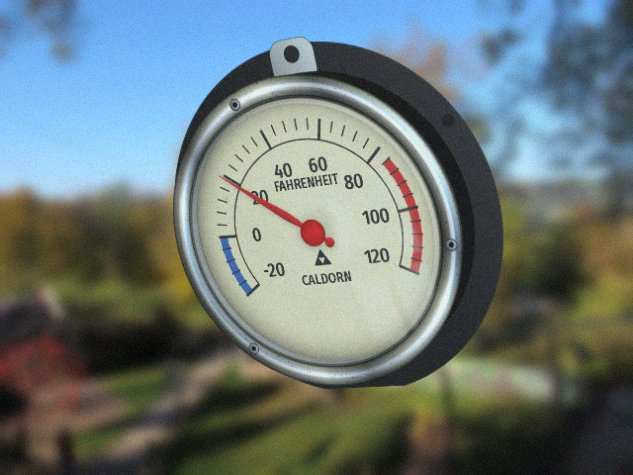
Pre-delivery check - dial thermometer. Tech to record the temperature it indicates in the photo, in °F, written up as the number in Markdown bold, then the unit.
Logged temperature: **20** °F
